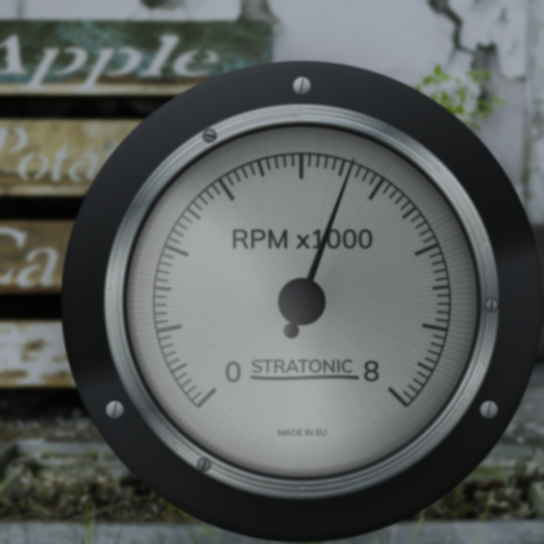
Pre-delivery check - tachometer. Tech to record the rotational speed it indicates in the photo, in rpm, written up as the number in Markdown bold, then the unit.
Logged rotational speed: **4600** rpm
